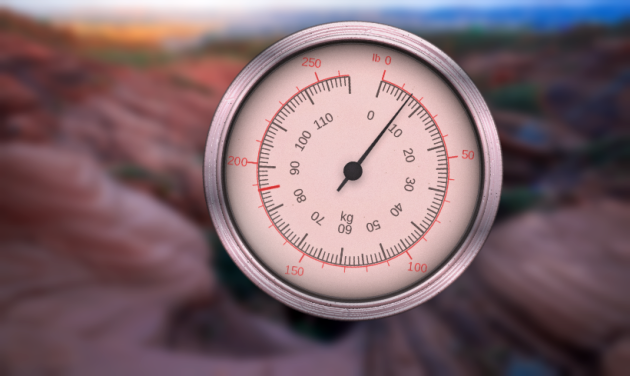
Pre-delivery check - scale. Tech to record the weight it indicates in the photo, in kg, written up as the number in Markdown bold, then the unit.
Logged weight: **7** kg
